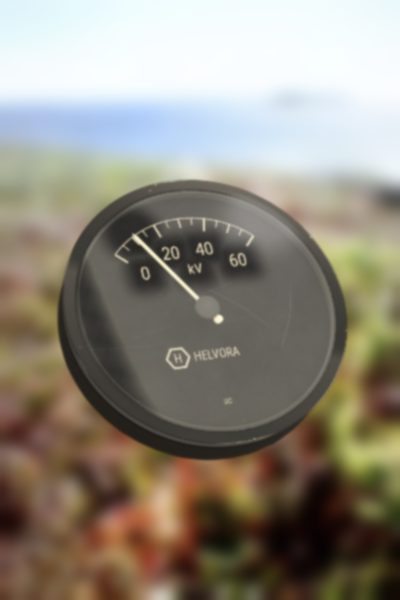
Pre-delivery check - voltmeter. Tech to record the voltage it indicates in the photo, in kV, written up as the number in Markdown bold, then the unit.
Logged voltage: **10** kV
